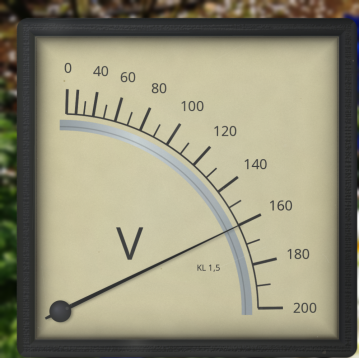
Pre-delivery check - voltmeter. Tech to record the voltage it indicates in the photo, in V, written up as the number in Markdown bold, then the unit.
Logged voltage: **160** V
